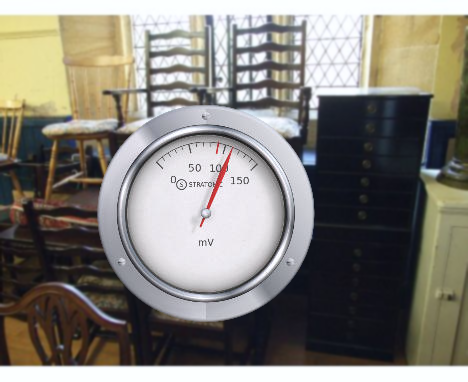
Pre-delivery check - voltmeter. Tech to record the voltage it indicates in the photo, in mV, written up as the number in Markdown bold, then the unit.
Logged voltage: **110** mV
